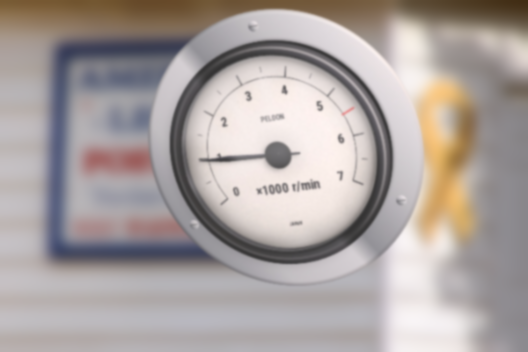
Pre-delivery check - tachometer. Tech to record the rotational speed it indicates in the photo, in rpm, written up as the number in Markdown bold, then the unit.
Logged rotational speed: **1000** rpm
